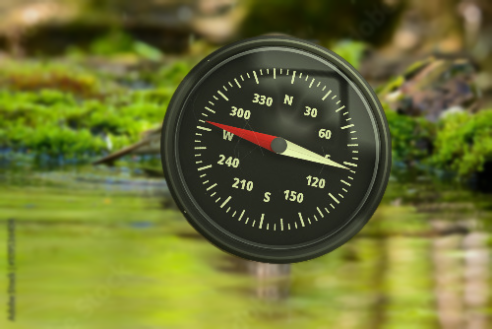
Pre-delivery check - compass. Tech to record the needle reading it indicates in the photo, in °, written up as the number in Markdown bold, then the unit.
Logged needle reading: **275** °
